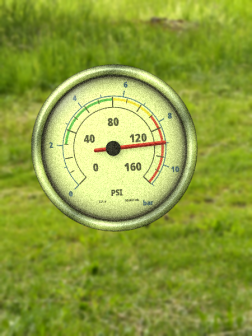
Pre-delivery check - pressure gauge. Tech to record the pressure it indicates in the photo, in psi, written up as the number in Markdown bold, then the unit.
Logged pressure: **130** psi
